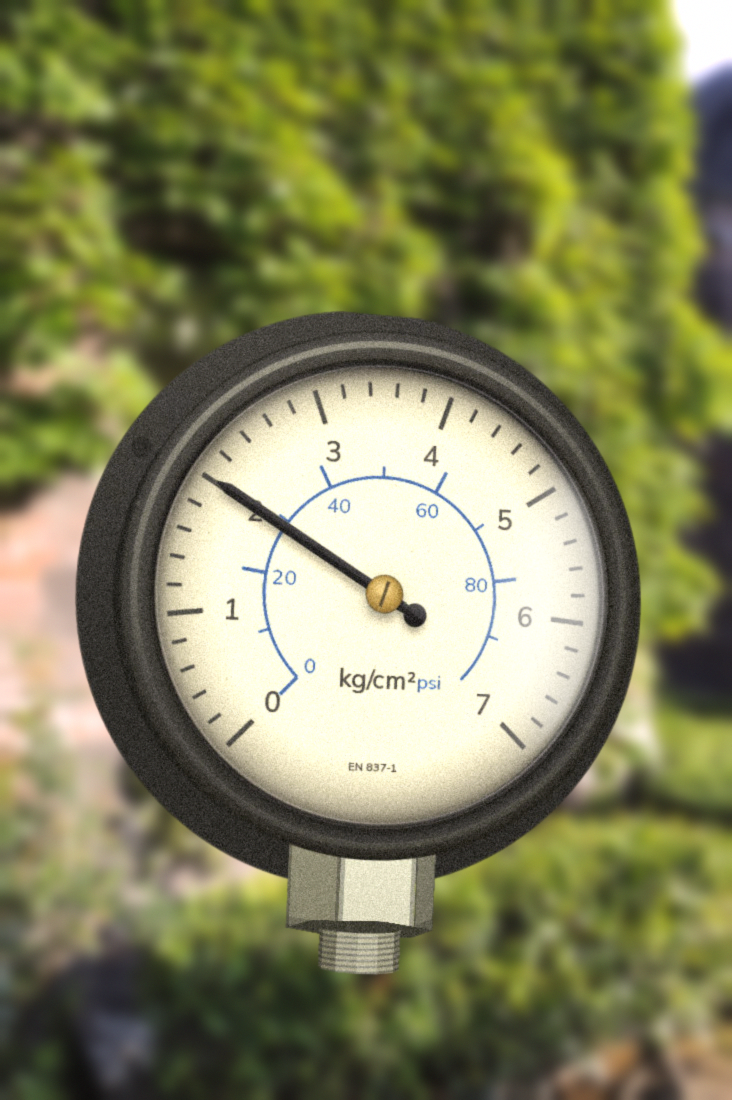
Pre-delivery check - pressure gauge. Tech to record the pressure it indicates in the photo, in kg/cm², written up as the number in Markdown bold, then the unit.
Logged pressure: **2** kg/cm²
